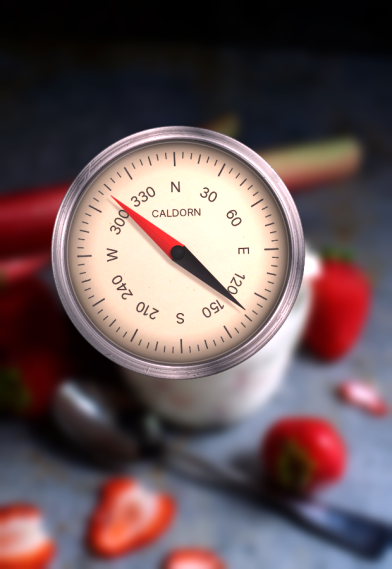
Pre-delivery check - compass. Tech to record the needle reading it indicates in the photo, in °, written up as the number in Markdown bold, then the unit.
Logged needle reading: **312.5** °
